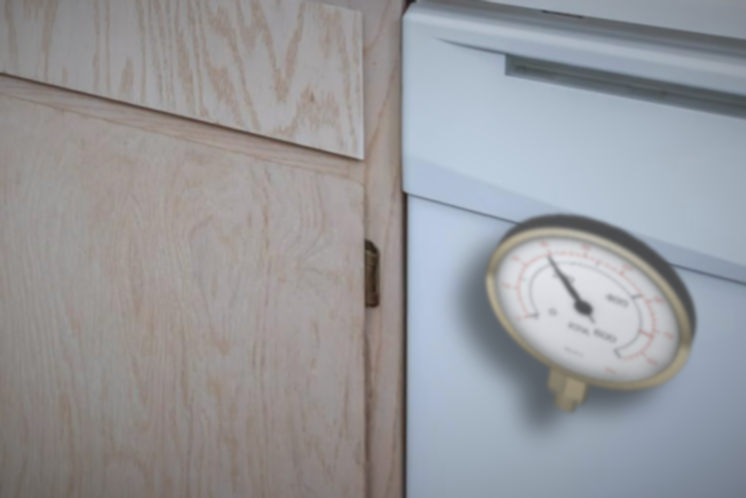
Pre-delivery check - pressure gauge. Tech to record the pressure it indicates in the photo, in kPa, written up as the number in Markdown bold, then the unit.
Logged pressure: **200** kPa
